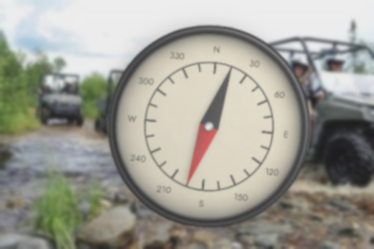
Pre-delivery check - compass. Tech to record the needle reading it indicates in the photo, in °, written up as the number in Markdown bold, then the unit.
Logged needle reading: **195** °
